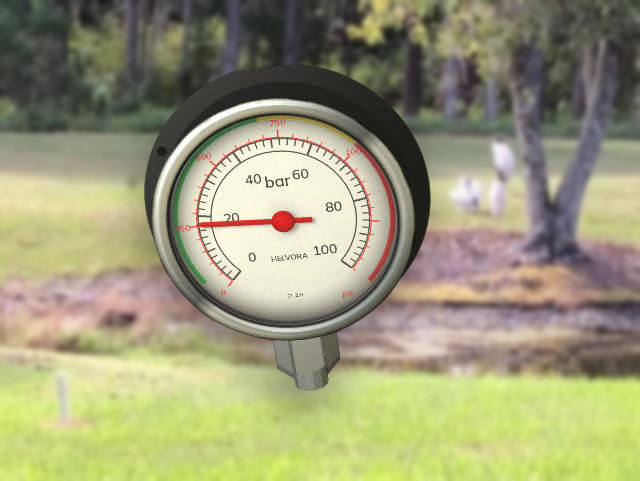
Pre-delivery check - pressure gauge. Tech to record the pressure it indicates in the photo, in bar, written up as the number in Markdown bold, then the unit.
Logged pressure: **18** bar
